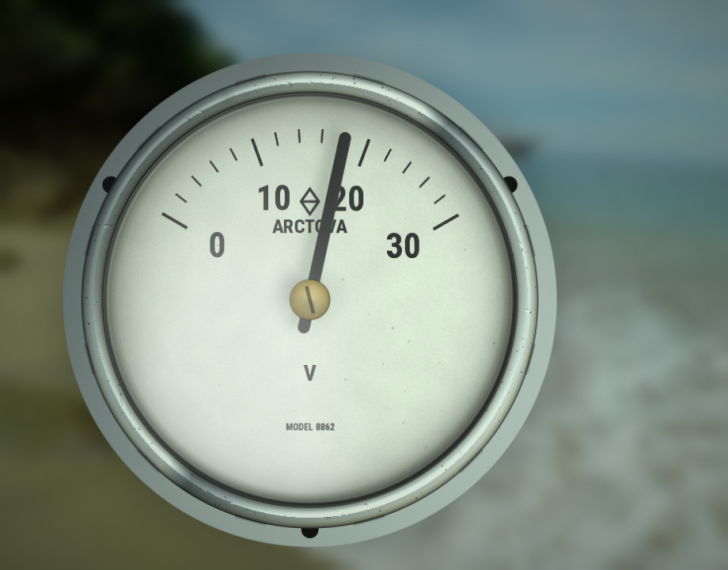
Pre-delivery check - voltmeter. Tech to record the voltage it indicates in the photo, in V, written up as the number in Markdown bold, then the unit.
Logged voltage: **18** V
